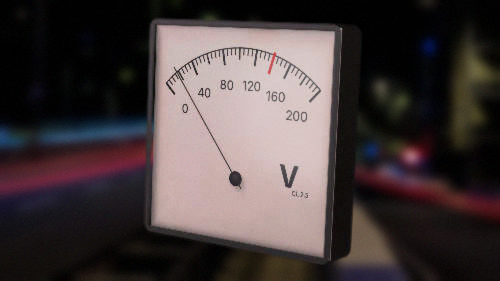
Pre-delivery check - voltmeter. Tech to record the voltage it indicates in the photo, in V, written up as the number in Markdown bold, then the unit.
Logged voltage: **20** V
